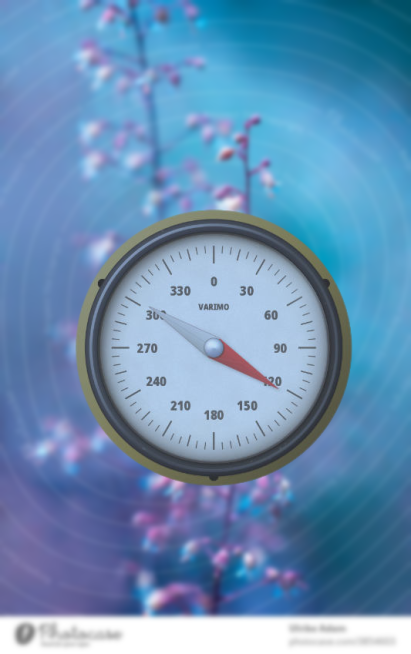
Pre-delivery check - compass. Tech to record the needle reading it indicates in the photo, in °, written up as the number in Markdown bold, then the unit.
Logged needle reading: **122.5** °
